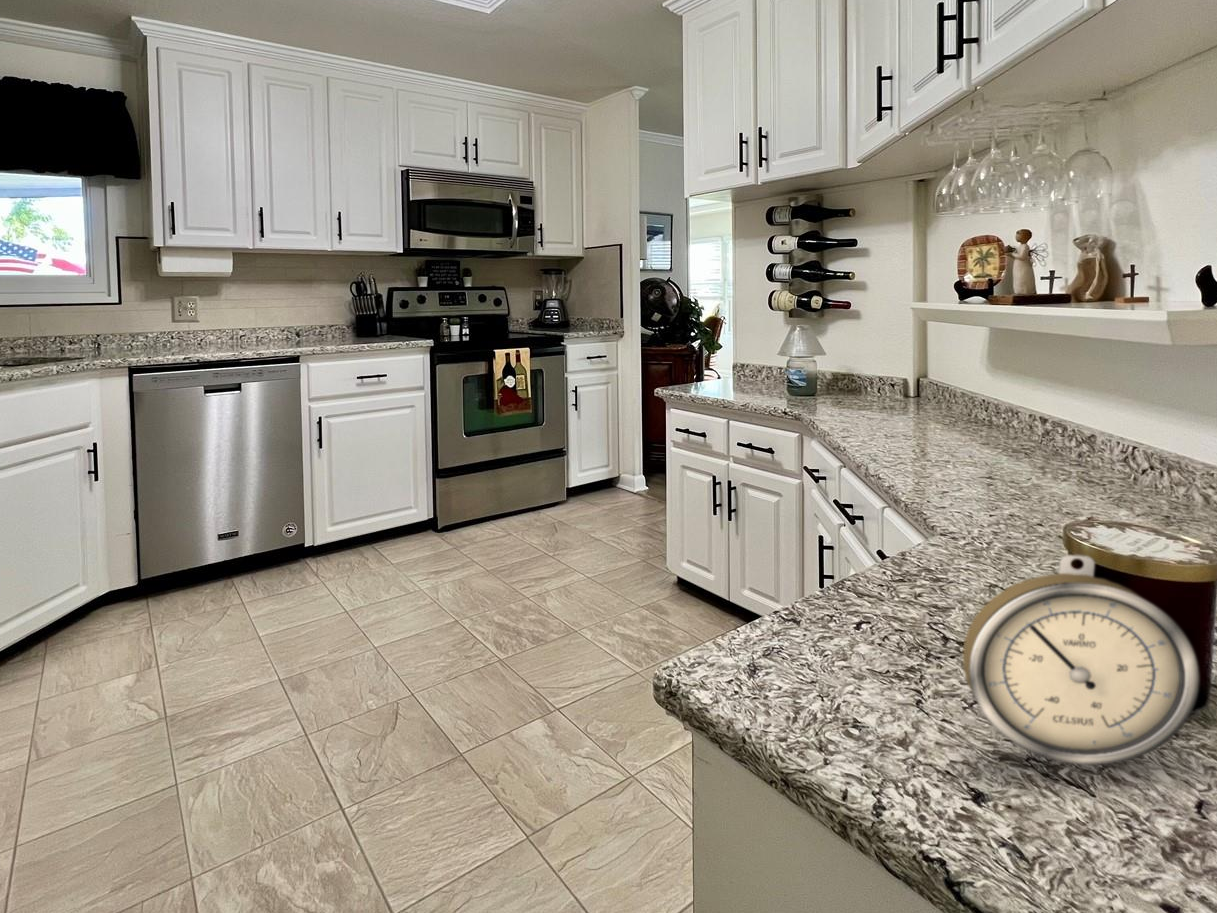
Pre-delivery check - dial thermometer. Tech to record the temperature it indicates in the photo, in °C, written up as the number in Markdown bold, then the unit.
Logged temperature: **-12** °C
